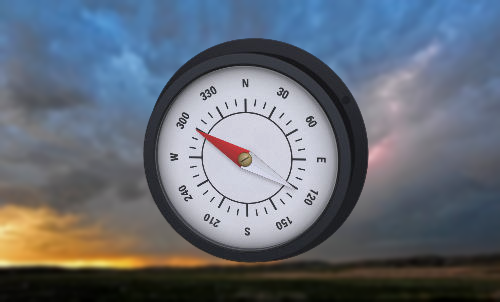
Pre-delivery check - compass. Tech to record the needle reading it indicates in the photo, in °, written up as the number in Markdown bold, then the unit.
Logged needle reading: **300** °
